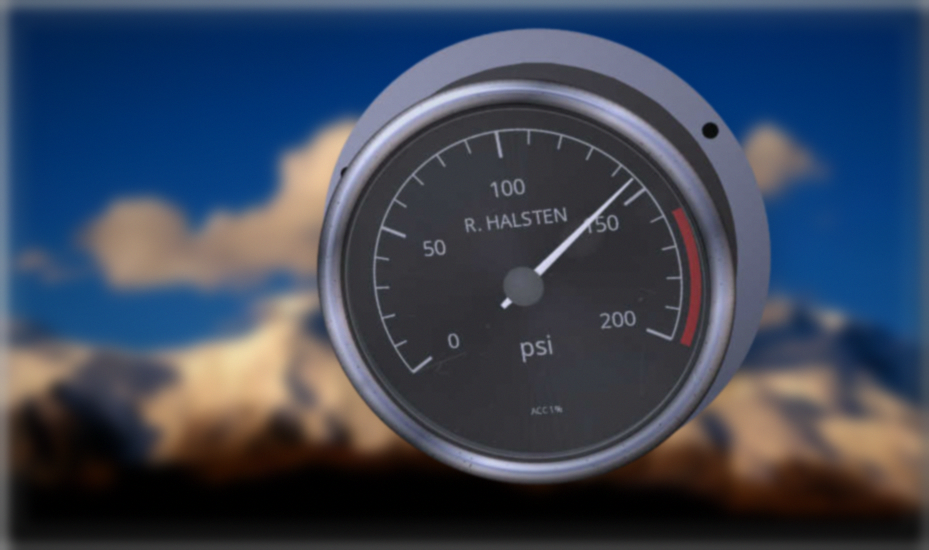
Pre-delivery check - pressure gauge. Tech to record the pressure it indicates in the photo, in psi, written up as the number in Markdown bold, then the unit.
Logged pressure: **145** psi
